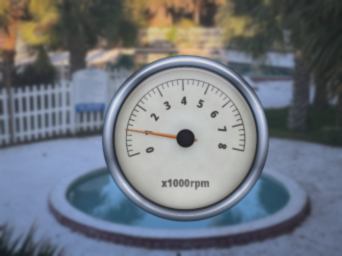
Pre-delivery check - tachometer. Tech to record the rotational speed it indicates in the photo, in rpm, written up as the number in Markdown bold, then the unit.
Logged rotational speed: **1000** rpm
